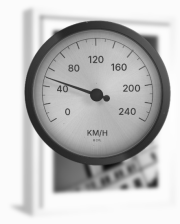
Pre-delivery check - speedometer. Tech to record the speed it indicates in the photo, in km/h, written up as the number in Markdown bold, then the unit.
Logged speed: **50** km/h
